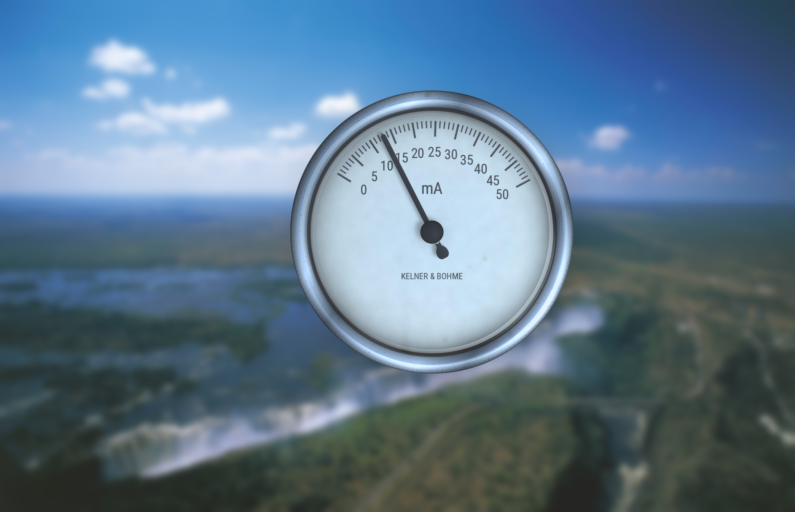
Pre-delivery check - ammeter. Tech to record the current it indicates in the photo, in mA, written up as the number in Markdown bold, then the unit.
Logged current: **13** mA
